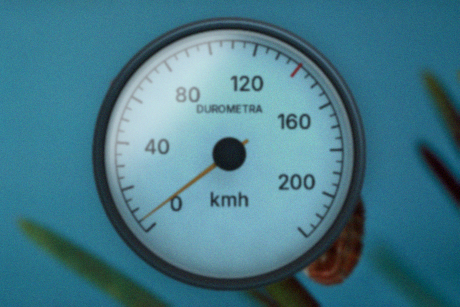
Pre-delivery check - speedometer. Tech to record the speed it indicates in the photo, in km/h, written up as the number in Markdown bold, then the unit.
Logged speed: **5** km/h
